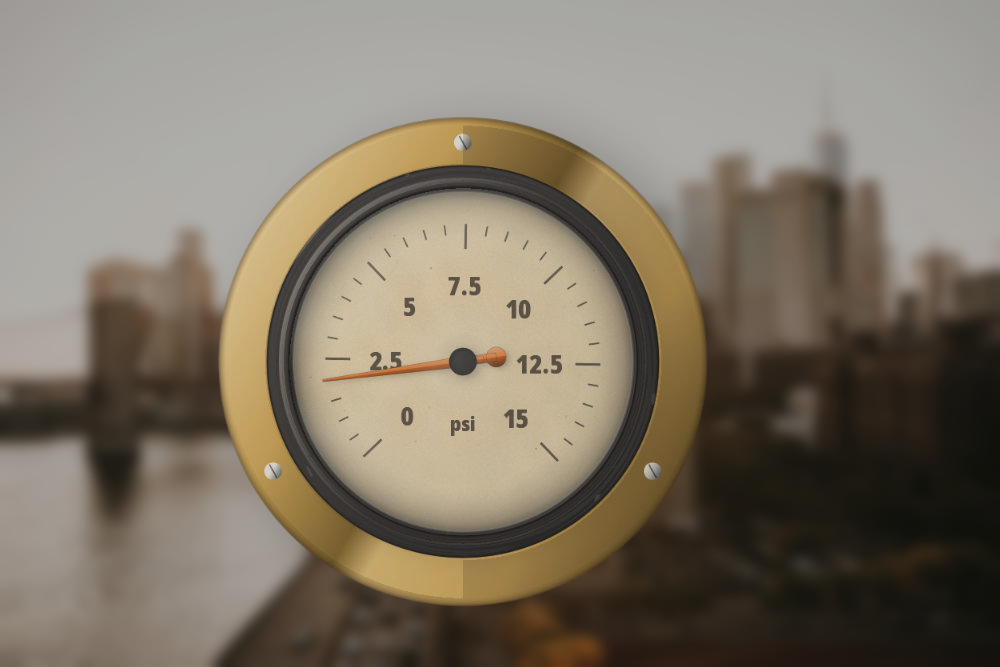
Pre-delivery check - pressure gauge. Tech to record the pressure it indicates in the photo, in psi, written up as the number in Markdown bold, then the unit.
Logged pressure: **2** psi
